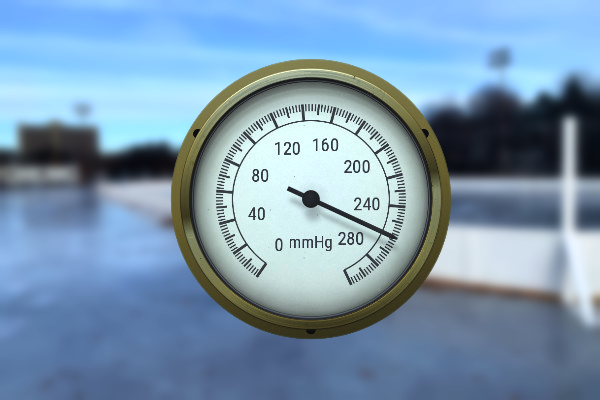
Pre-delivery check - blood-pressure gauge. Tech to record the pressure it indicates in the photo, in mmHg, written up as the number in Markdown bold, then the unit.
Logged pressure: **260** mmHg
